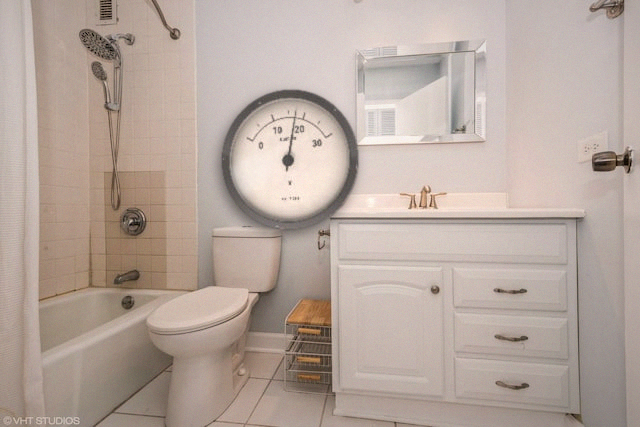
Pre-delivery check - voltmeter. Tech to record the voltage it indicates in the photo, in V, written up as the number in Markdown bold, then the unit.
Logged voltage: **17.5** V
